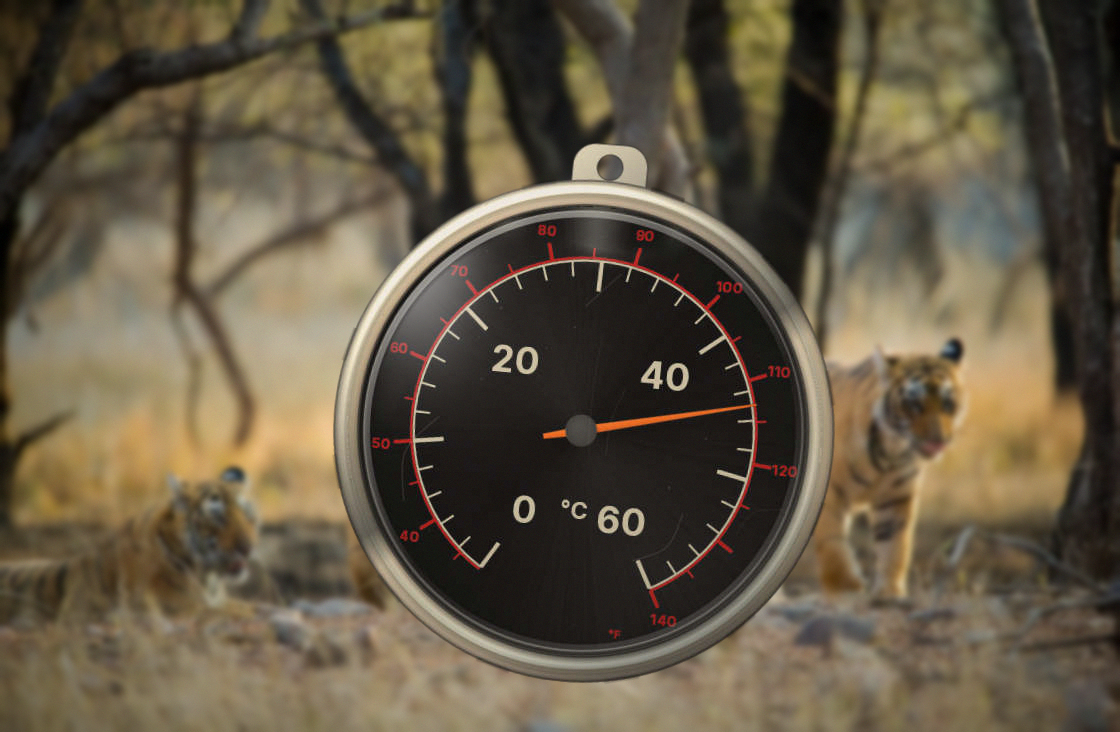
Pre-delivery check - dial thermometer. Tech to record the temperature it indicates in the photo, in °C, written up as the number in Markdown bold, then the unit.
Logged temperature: **45** °C
